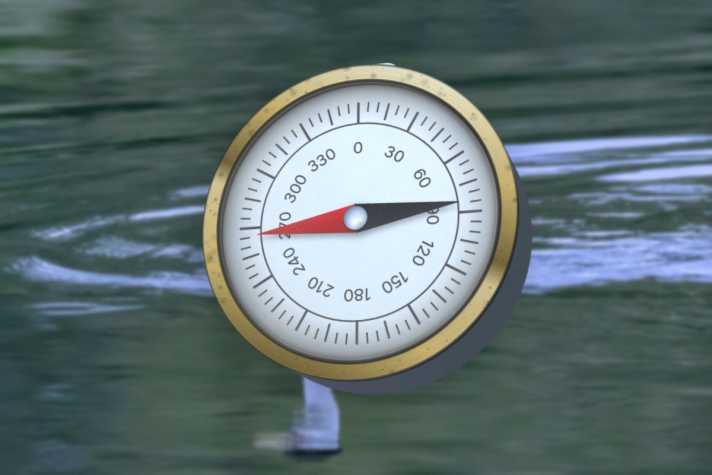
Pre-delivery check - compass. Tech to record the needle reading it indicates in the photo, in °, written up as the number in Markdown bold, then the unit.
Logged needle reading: **265** °
